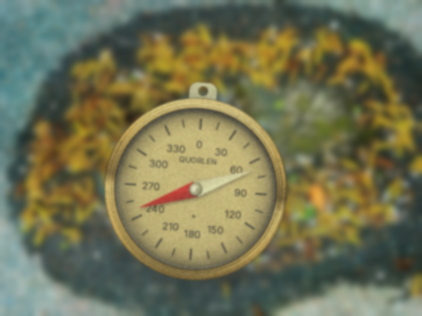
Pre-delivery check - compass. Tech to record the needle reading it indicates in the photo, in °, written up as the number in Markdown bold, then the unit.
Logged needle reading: **247.5** °
